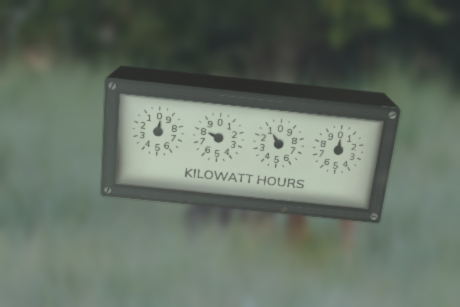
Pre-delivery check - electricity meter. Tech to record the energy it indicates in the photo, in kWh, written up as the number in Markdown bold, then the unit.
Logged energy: **9810** kWh
